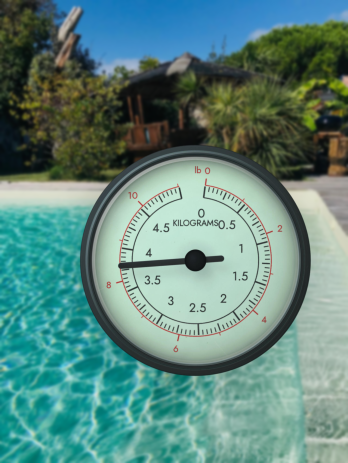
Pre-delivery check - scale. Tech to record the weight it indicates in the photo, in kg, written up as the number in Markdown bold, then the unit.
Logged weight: **3.8** kg
